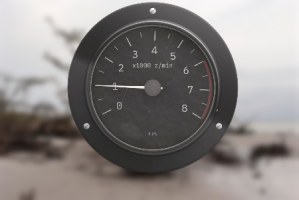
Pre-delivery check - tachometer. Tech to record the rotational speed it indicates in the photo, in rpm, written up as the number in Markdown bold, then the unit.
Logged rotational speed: **1000** rpm
